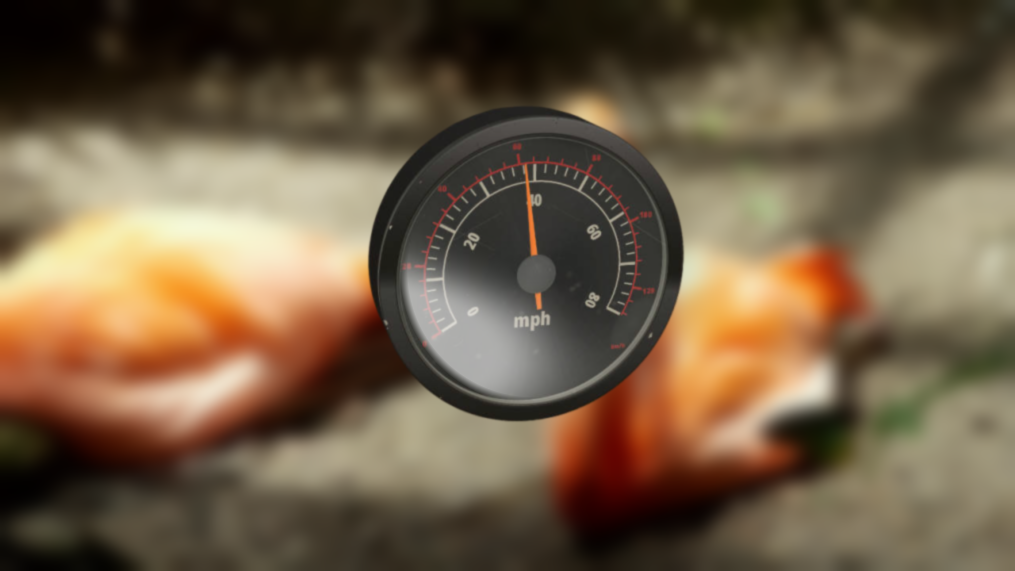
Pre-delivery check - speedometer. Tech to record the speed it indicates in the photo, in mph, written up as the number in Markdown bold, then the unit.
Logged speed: **38** mph
